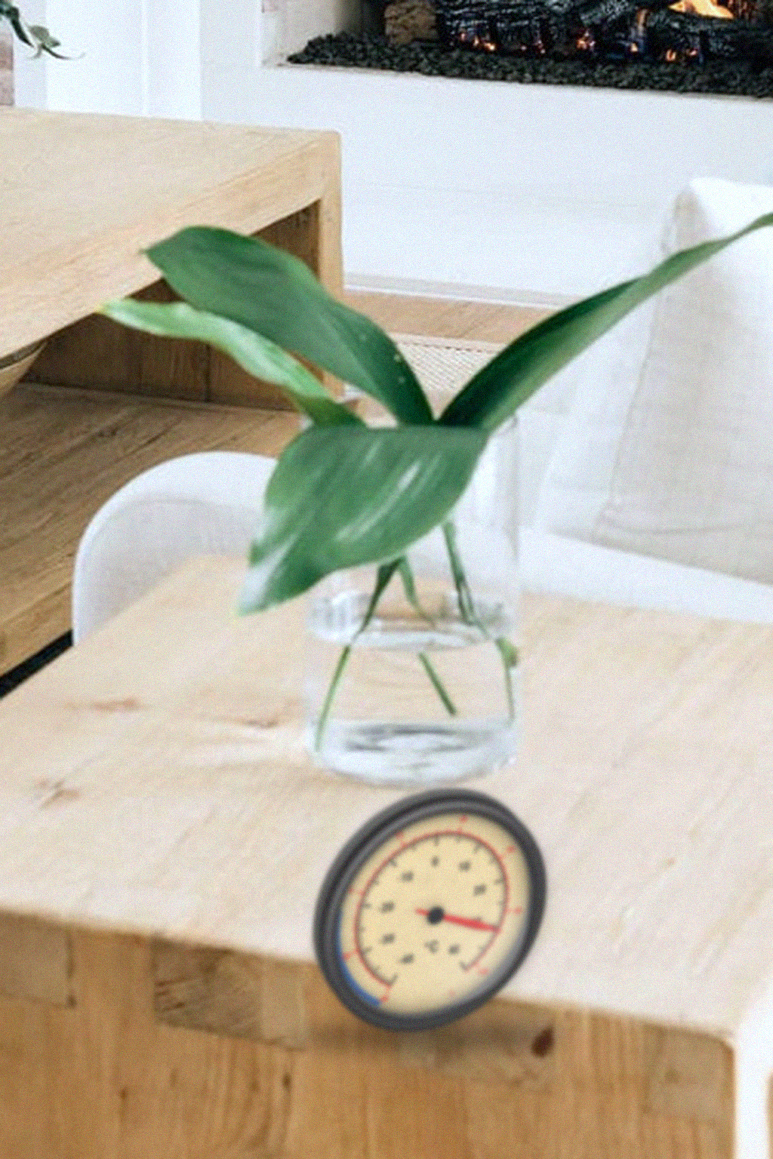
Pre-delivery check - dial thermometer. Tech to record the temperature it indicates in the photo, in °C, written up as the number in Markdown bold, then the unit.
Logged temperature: **30** °C
